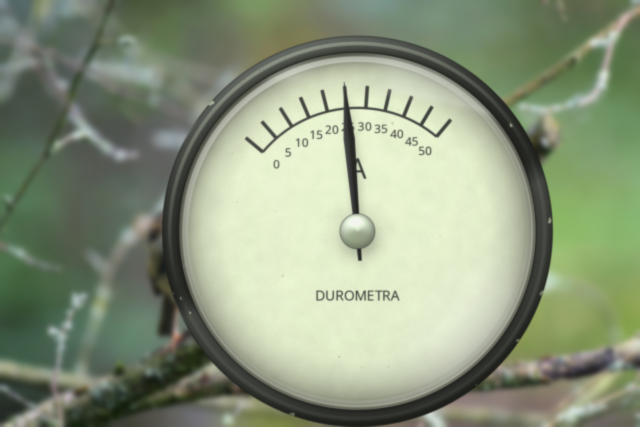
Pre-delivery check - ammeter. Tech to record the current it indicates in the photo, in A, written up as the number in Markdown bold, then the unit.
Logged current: **25** A
